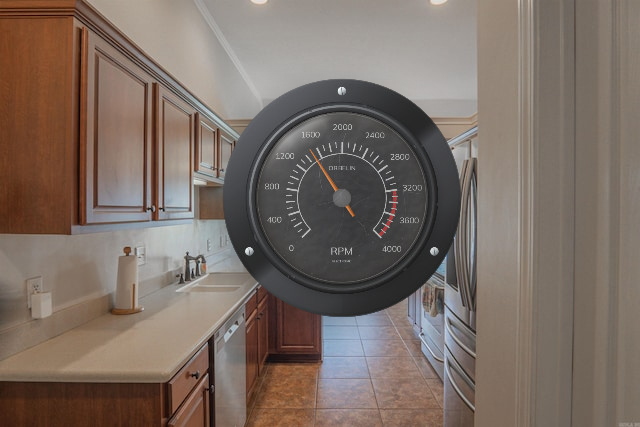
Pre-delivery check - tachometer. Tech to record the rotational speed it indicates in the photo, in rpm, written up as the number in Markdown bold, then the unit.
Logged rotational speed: **1500** rpm
